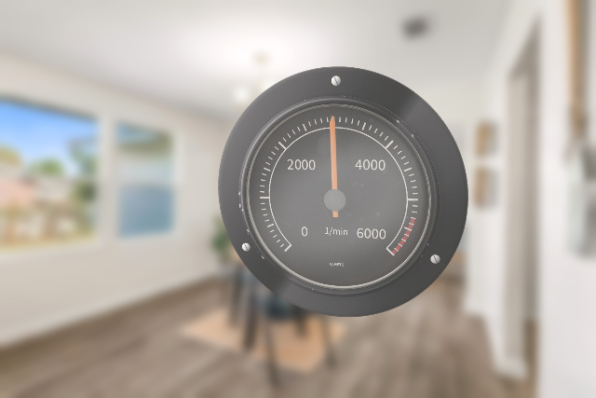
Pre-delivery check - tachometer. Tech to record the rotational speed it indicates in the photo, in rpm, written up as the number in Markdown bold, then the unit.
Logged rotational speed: **3000** rpm
